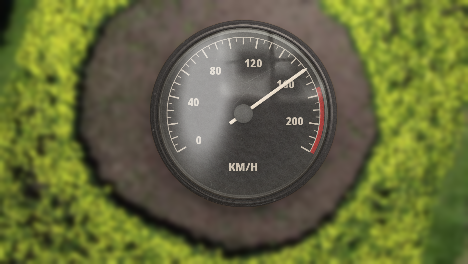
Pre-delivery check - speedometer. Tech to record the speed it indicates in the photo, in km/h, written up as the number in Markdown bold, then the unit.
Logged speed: **160** km/h
